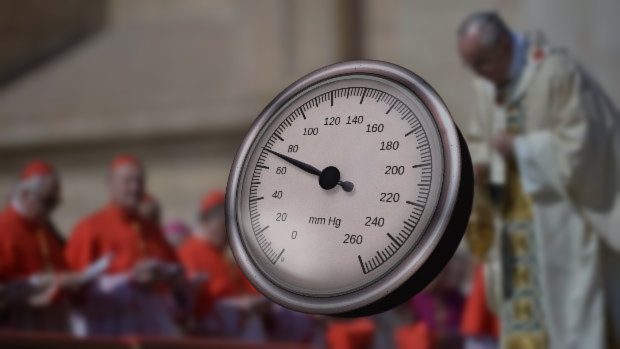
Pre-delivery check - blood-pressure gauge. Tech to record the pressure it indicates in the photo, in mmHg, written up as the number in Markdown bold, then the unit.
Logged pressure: **70** mmHg
